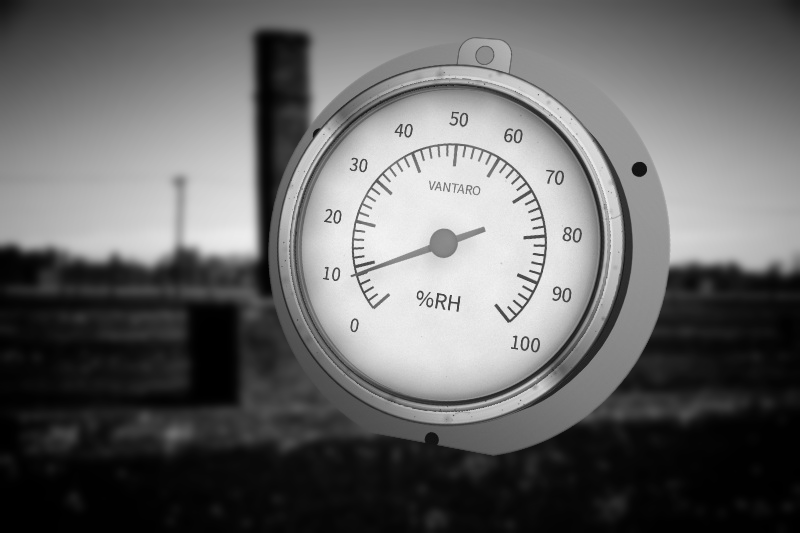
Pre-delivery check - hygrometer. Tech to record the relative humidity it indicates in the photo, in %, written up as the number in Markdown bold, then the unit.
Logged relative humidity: **8** %
